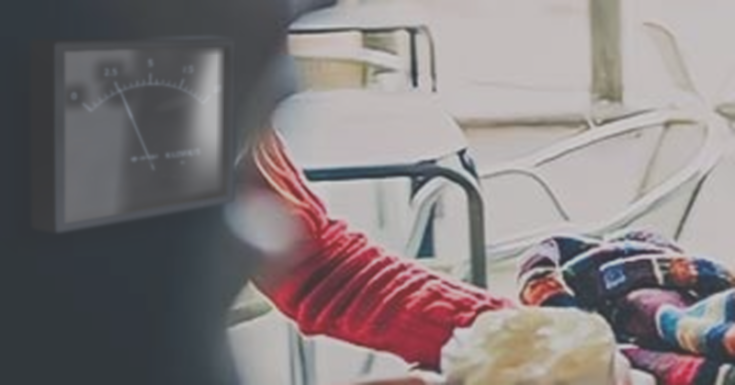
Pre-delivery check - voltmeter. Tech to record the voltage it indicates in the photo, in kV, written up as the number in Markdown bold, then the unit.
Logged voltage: **2.5** kV
